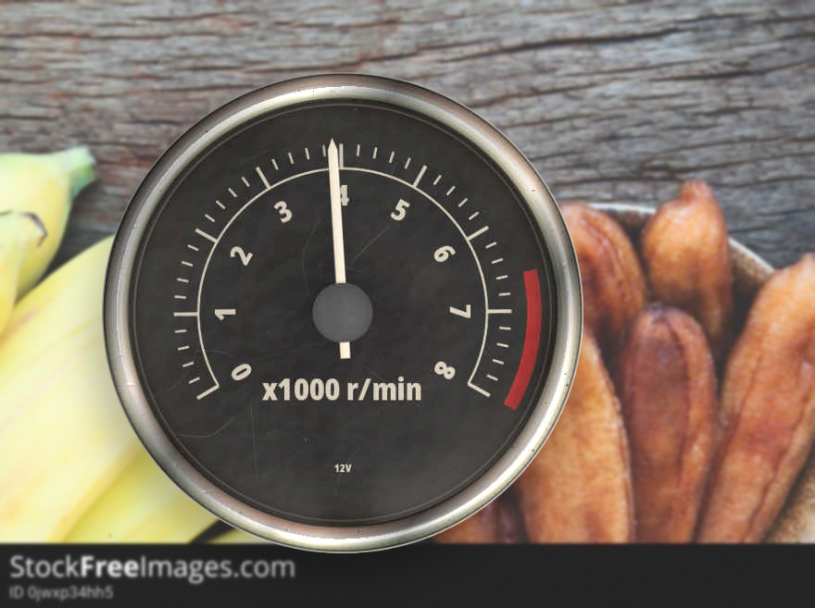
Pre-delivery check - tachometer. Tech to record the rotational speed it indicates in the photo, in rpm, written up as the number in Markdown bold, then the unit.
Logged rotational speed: **3900** rpm
